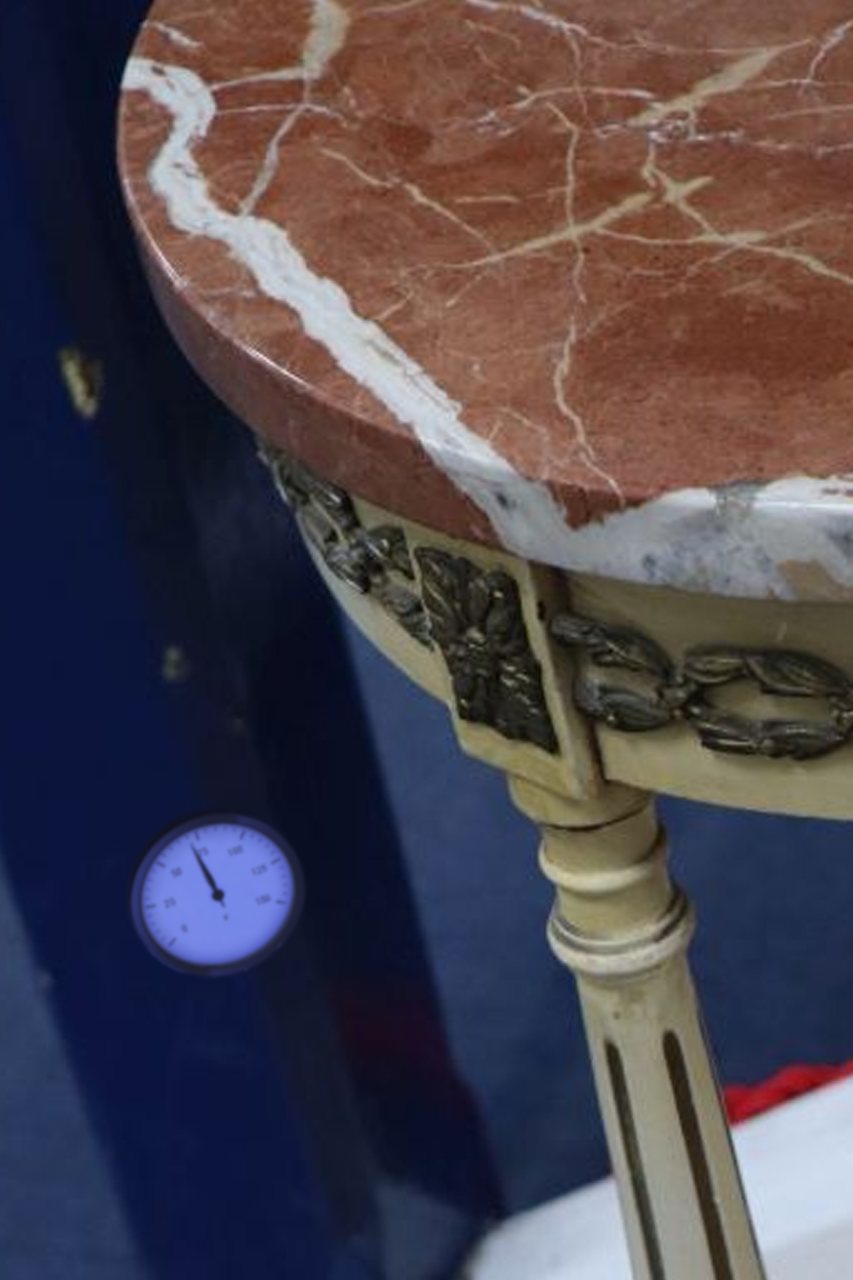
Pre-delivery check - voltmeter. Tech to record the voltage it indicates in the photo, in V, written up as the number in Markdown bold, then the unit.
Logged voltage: **70** V
